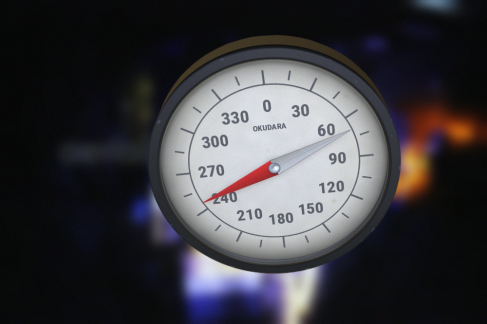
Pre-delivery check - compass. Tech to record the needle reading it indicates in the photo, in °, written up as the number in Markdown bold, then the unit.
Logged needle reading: **247.5** °
